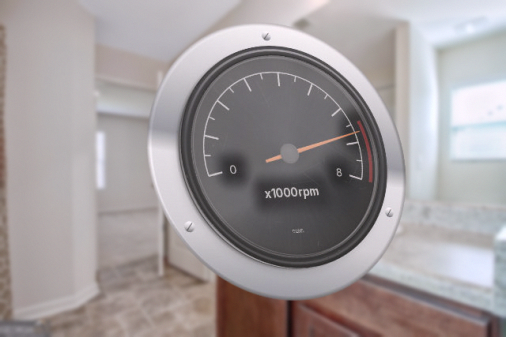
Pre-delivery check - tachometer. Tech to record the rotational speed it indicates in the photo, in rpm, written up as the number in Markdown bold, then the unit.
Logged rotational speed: **6750** rpm
